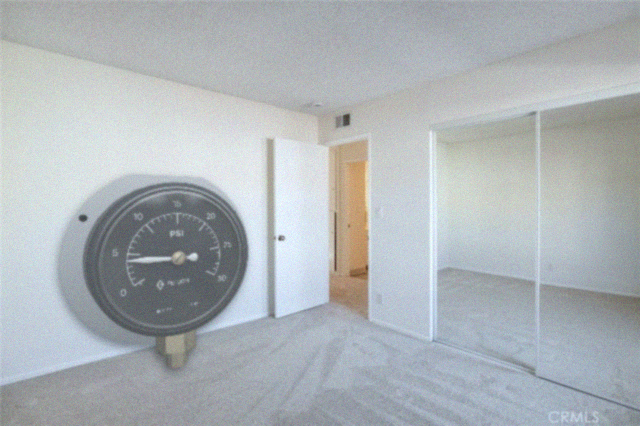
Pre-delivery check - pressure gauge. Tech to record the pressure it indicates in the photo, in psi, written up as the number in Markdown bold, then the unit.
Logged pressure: **4** psi
